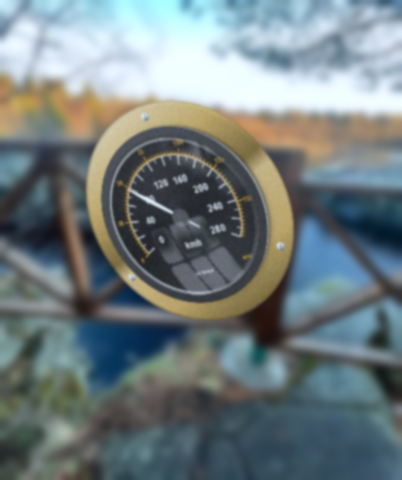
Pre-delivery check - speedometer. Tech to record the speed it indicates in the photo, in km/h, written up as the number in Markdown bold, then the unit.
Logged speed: **80** km/h
